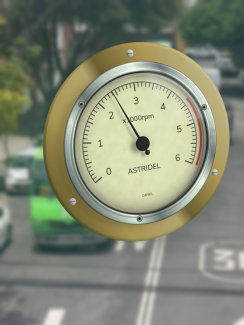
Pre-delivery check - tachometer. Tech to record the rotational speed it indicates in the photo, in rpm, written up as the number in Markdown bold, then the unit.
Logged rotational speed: **2400** rpm
